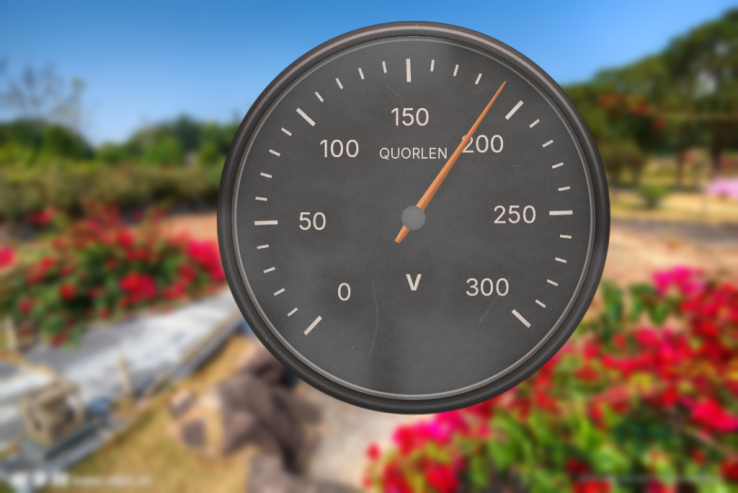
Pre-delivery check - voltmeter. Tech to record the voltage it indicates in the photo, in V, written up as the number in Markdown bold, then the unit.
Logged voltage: **190** V
